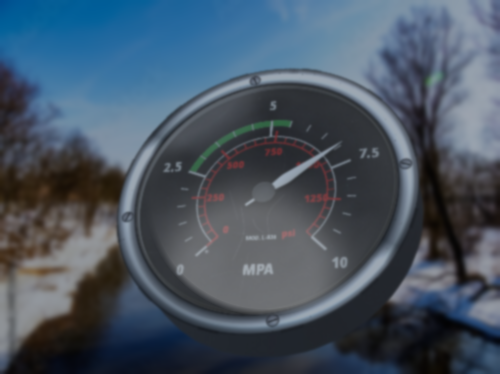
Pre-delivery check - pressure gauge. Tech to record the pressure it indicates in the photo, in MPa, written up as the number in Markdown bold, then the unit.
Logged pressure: **7** MPa
